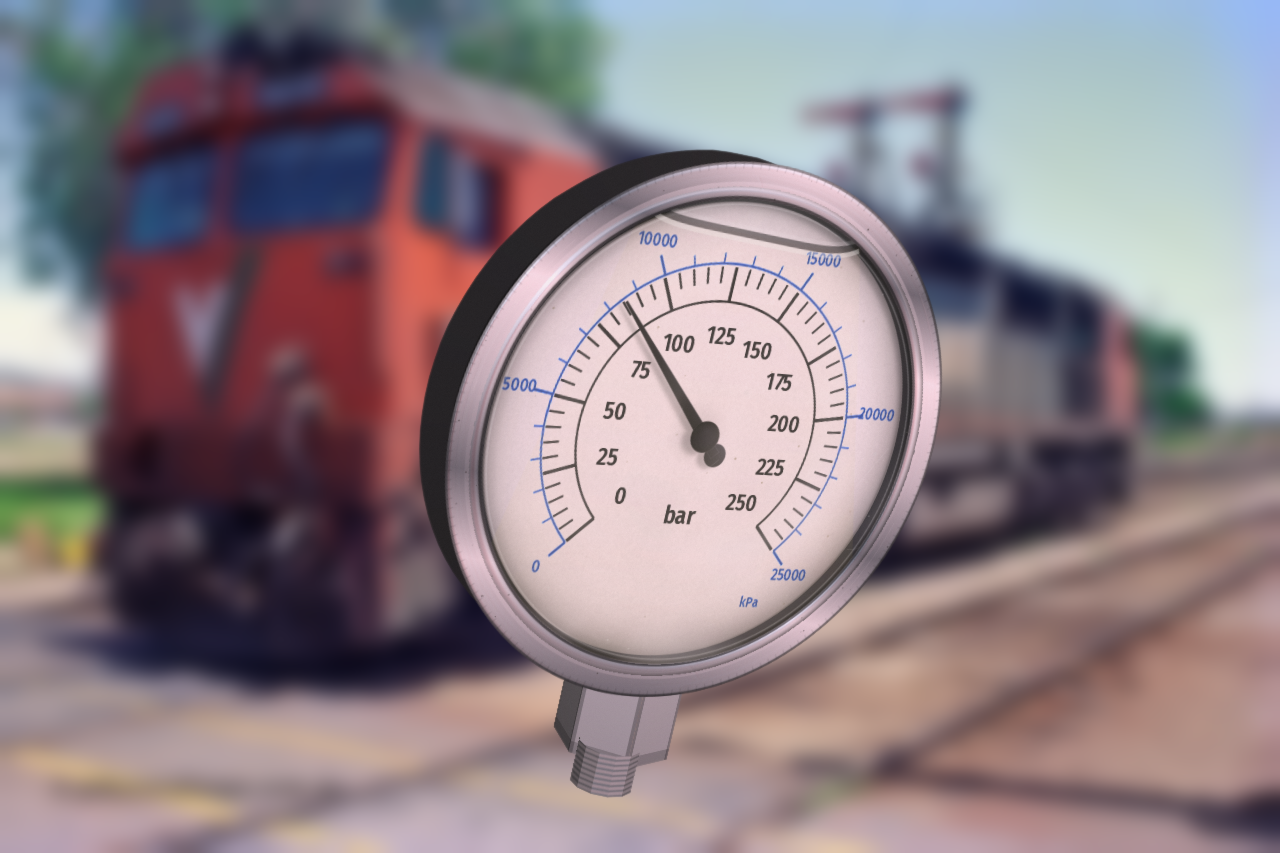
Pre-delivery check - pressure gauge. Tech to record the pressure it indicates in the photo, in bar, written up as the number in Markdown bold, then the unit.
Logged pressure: **85** bar
